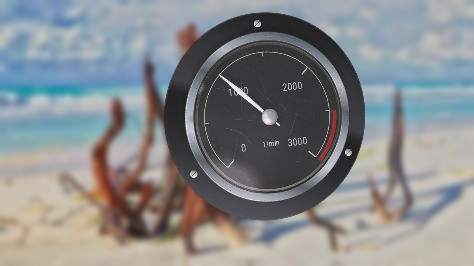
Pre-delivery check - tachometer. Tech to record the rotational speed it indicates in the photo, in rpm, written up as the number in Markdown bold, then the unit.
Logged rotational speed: **1000** rpm
